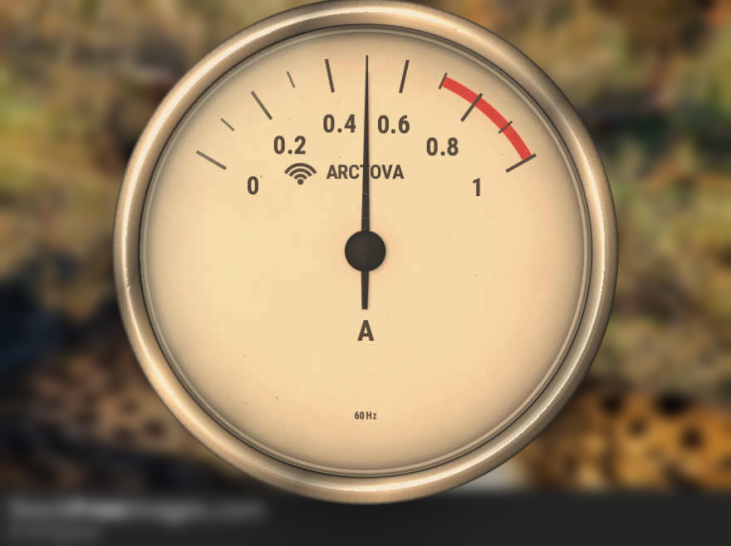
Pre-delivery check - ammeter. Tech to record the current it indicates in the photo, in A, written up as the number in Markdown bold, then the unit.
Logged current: **0.5** A
